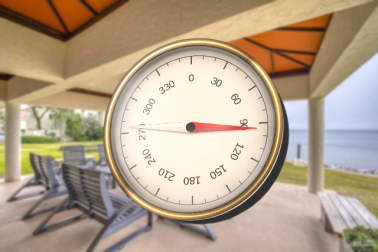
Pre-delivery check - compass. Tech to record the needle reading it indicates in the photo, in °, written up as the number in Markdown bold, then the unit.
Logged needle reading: **95** °
